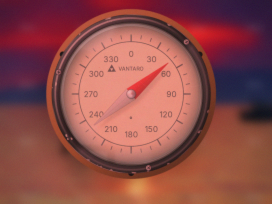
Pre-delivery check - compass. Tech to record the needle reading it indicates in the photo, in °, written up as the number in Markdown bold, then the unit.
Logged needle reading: **50** °
